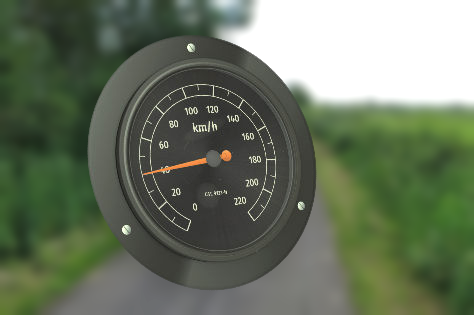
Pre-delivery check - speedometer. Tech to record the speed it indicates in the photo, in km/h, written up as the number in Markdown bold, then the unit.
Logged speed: **40** km/h
